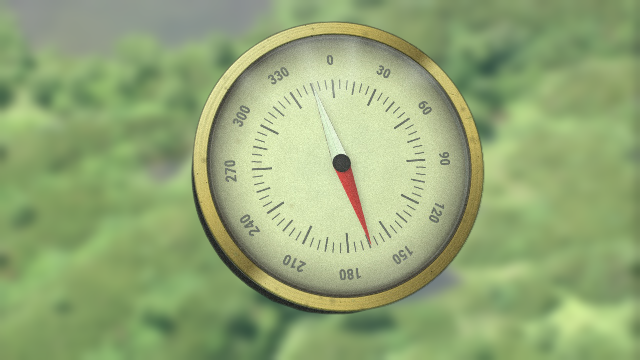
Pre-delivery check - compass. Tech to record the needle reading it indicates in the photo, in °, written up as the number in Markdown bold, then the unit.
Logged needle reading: **165** °
